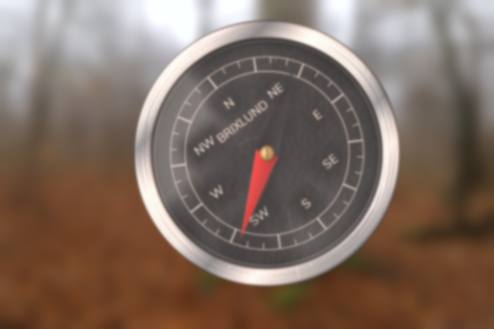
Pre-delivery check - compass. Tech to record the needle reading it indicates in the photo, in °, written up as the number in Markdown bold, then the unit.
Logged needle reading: **235** °
